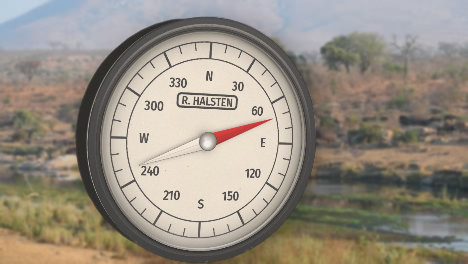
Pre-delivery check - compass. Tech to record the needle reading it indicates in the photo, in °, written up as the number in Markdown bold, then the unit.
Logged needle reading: **70** °
